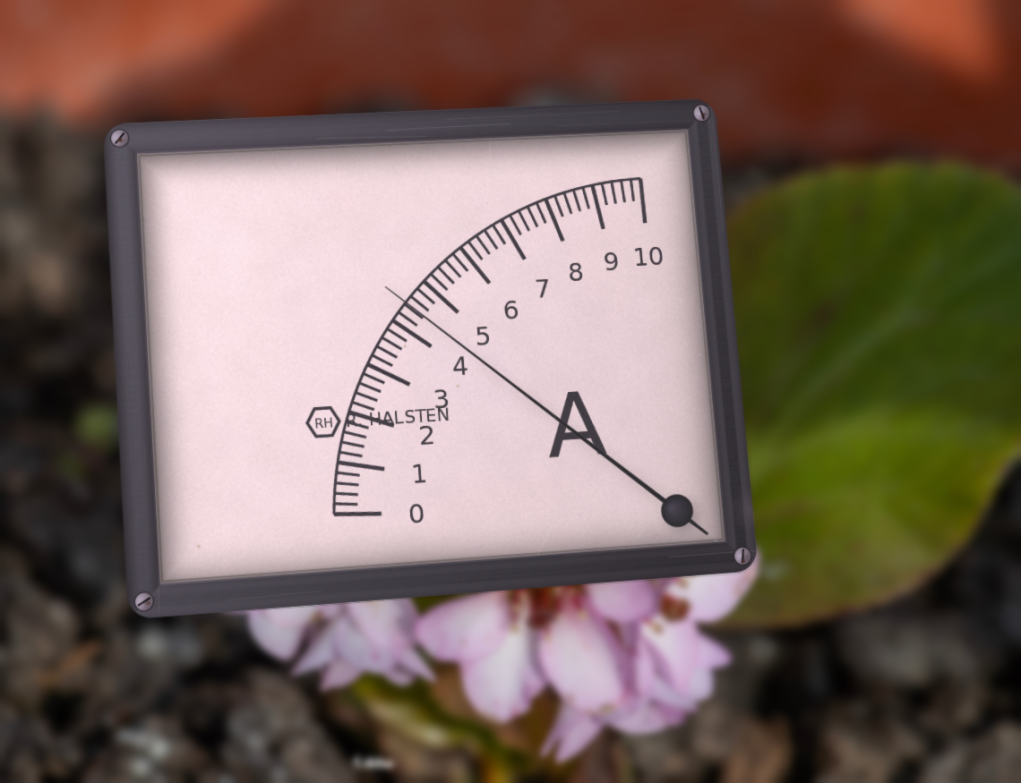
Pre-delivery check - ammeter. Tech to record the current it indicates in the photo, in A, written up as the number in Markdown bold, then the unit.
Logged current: **4.4** A
